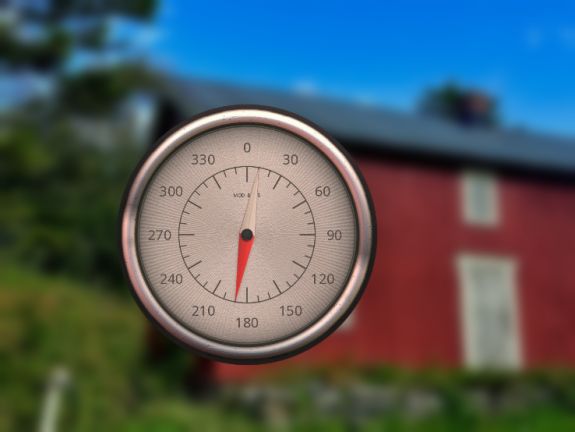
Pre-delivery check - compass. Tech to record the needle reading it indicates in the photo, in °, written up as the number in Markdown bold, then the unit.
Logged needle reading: **190** °
